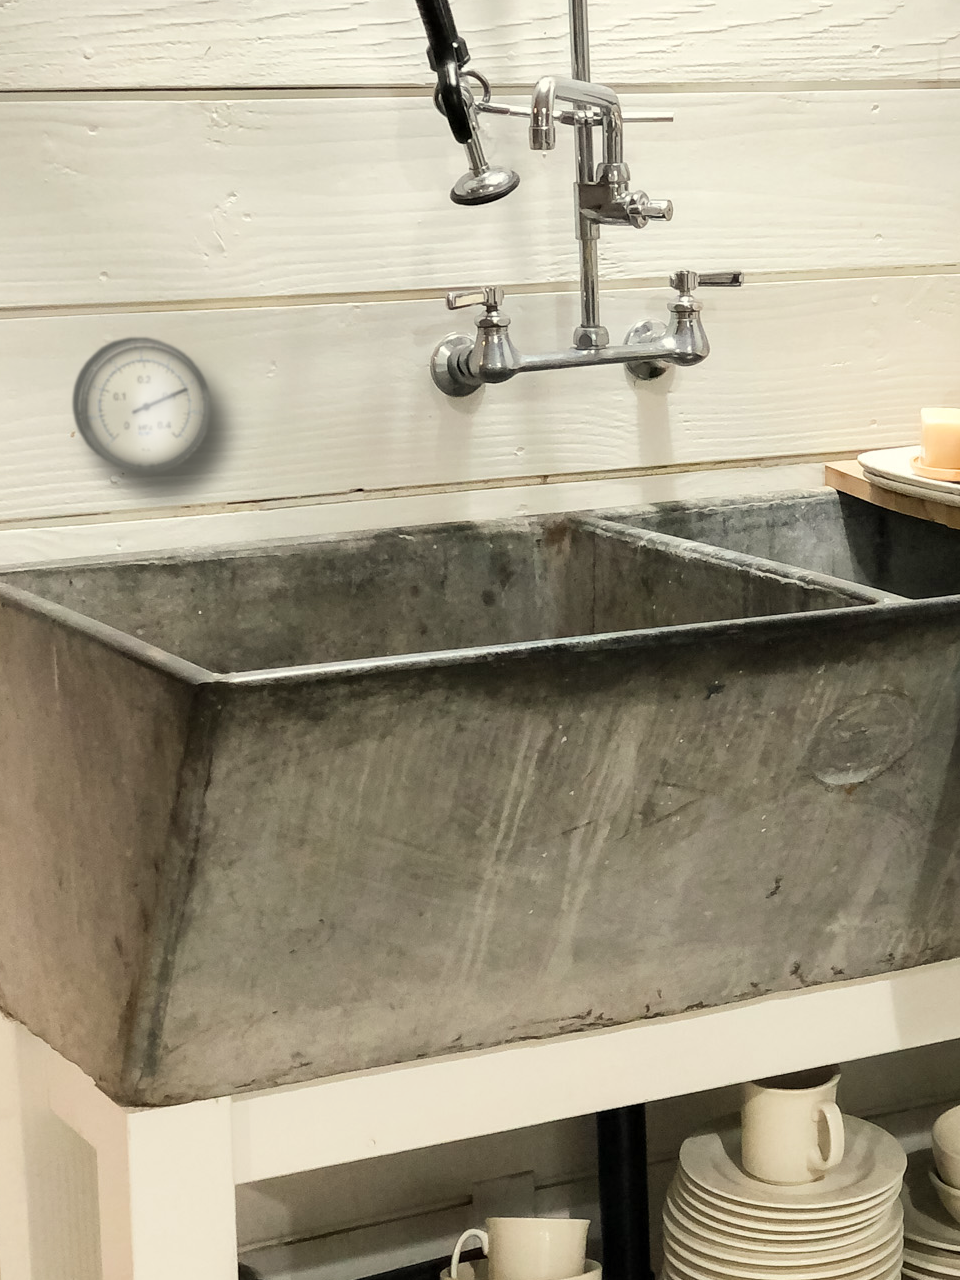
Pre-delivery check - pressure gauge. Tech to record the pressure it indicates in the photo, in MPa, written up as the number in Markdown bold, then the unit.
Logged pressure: **0.3** MPa
